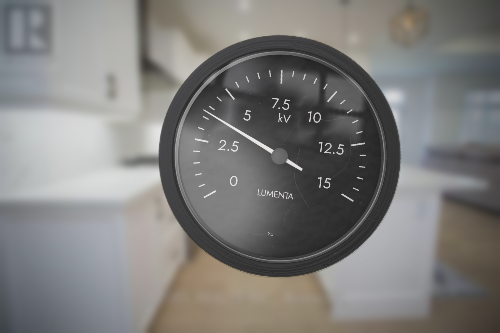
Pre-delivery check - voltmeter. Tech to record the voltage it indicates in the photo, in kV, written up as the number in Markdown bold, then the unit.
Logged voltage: **3.75** kV
